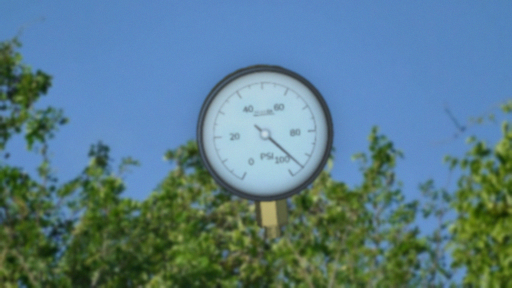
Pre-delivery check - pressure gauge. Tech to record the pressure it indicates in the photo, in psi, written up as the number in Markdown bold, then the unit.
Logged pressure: **95** psi
